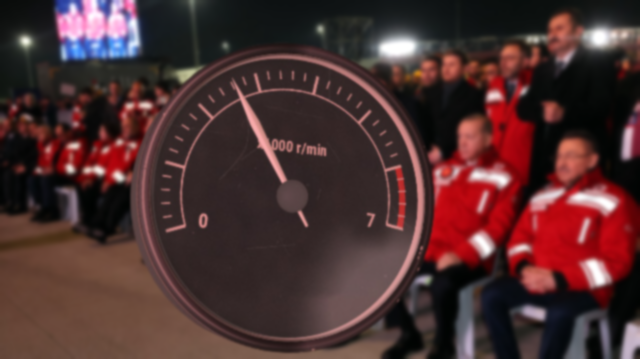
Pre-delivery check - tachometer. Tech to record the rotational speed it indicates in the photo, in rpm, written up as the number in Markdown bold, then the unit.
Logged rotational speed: **2600** rpm
